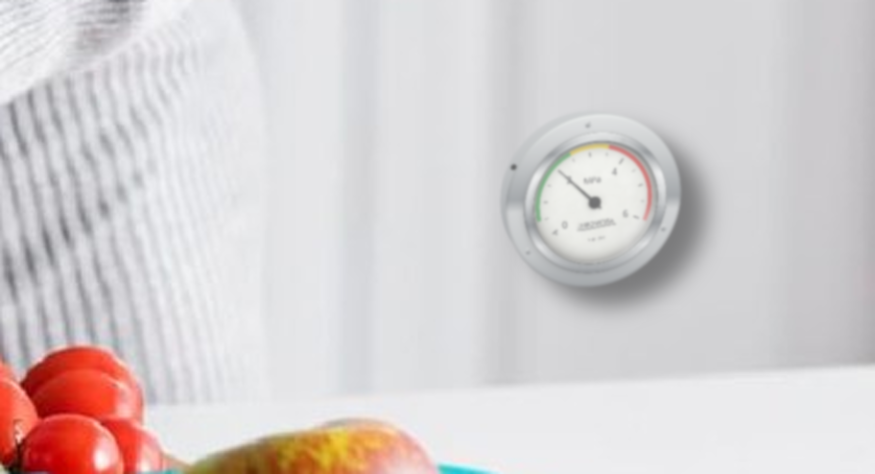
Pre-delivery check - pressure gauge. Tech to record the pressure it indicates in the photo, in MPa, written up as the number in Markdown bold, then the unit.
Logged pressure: **2** MPa
